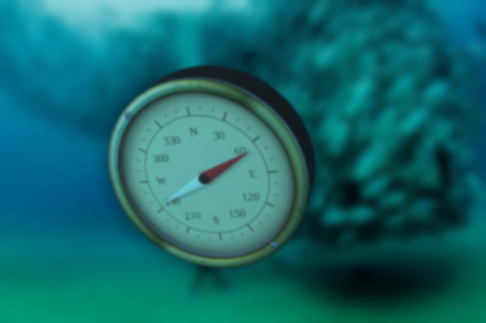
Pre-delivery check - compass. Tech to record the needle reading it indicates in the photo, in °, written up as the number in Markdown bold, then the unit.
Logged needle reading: **65** °
